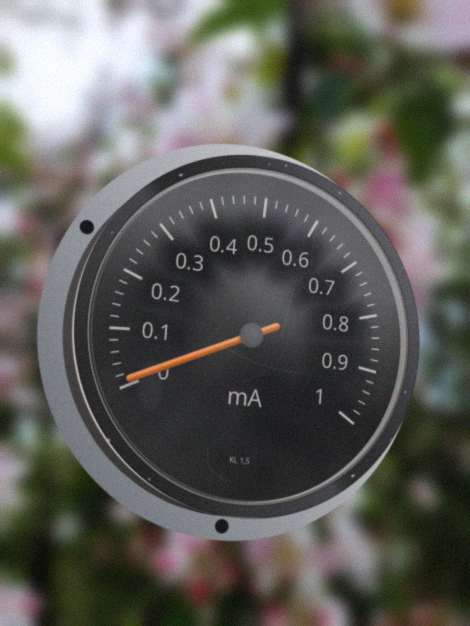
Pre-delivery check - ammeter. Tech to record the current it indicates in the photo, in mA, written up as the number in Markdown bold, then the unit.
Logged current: **0.01** mA
